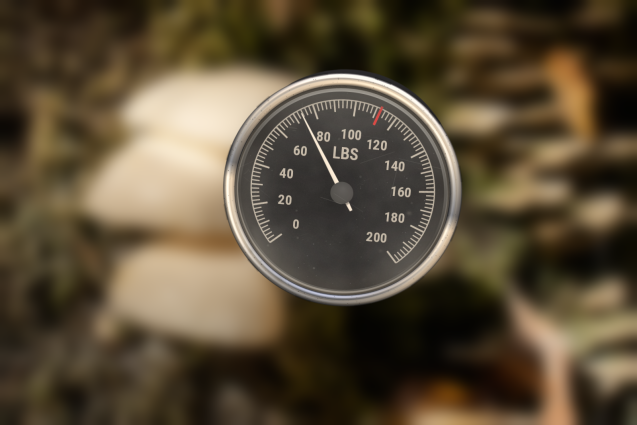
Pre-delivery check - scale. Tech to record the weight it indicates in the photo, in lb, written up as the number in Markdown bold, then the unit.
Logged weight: **74** lb
